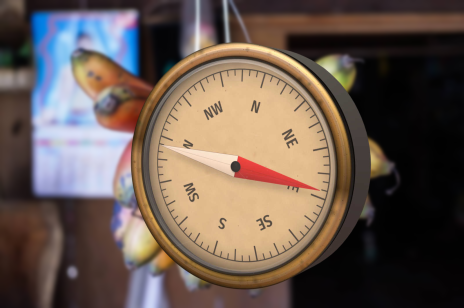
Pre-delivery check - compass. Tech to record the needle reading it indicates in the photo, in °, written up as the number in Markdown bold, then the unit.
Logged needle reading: **85** °
